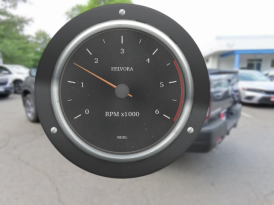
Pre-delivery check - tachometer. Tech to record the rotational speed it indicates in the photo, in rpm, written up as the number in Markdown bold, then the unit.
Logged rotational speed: **1500** rpm
